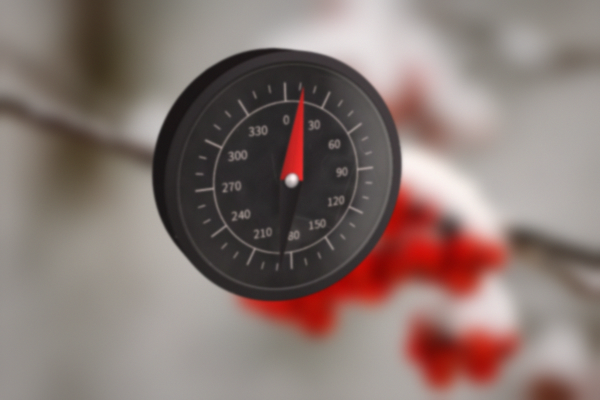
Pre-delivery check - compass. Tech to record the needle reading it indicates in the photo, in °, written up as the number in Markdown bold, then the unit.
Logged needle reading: **10** °
